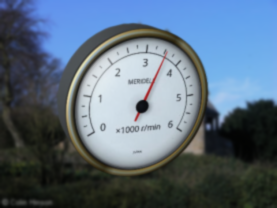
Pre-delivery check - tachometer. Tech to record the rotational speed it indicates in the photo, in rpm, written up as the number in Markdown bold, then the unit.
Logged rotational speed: **3500** rpm
